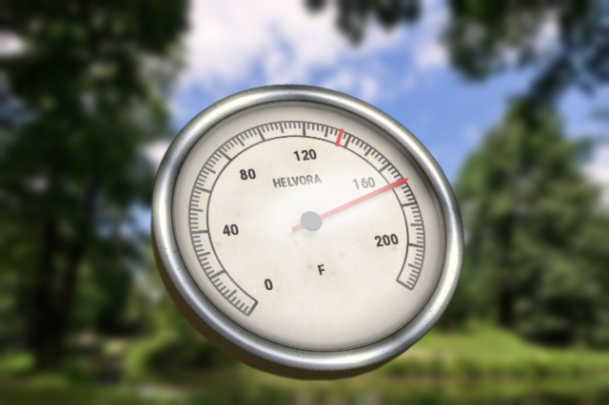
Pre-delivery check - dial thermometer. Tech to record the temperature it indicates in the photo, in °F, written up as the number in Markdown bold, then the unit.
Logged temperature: **170** °F
